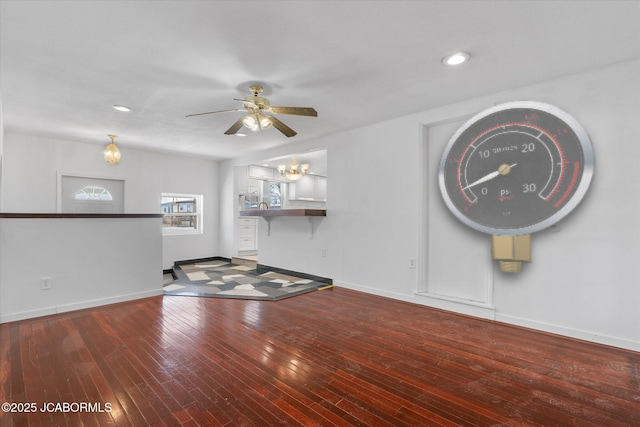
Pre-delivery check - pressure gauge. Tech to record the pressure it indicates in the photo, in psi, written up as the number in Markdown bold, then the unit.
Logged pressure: **2.5** psi
